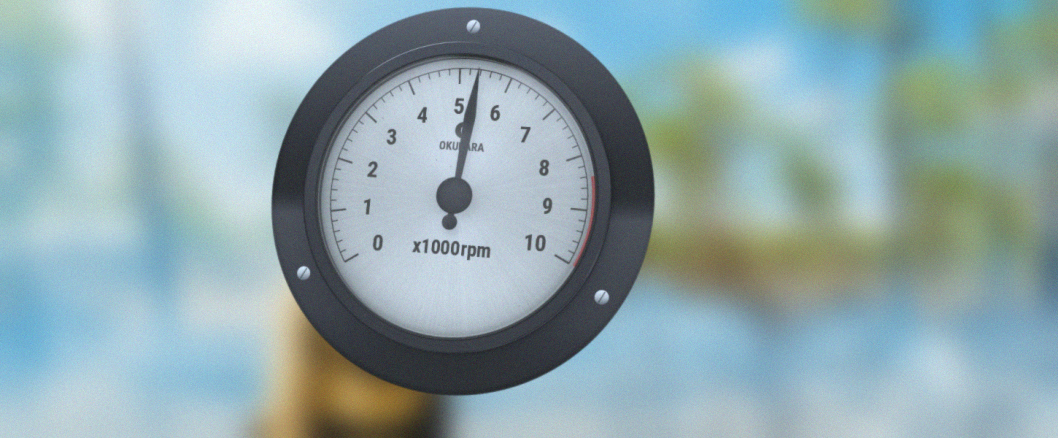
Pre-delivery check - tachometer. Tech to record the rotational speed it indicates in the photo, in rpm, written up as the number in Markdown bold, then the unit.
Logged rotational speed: **5400** rpm
